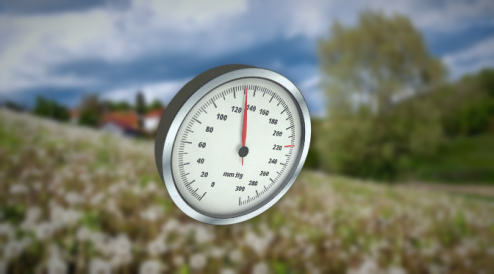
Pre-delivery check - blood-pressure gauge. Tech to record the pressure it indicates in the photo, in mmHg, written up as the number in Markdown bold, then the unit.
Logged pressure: **130** mmHg
